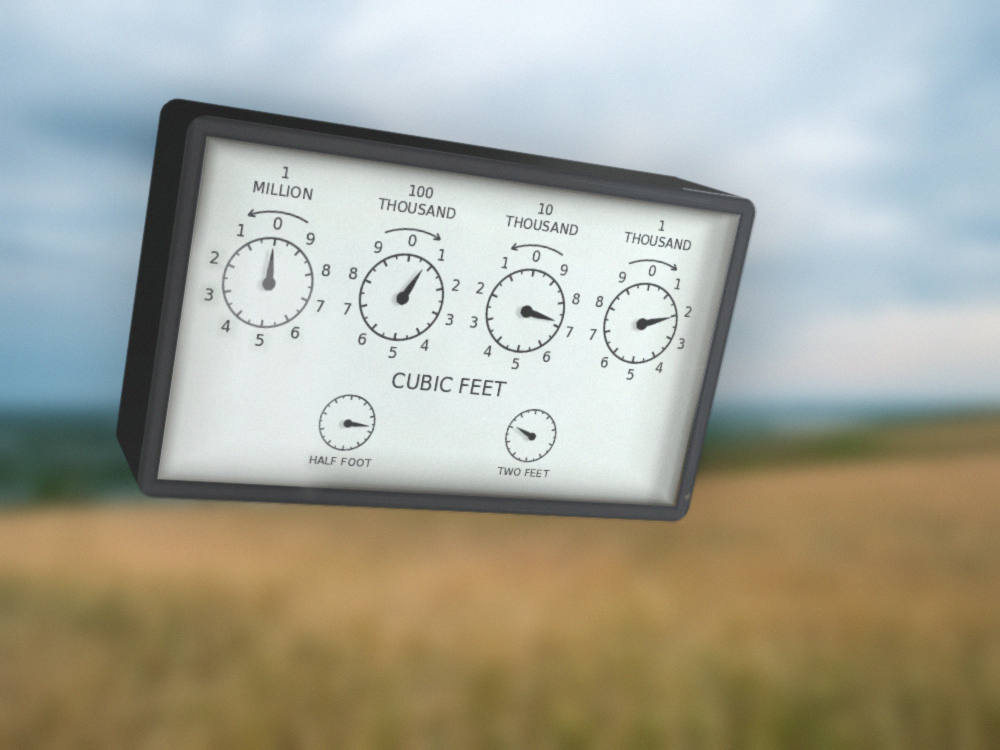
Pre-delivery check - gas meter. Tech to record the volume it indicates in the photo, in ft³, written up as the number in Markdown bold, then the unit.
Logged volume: **7200** ft³
